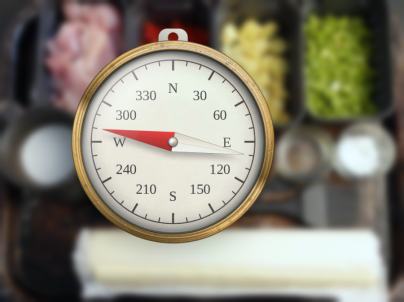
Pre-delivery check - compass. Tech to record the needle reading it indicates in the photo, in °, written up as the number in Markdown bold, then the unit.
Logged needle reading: **280** °
